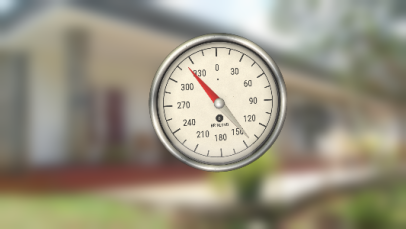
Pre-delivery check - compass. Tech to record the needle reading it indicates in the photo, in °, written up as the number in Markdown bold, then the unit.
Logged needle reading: **322.5** °
